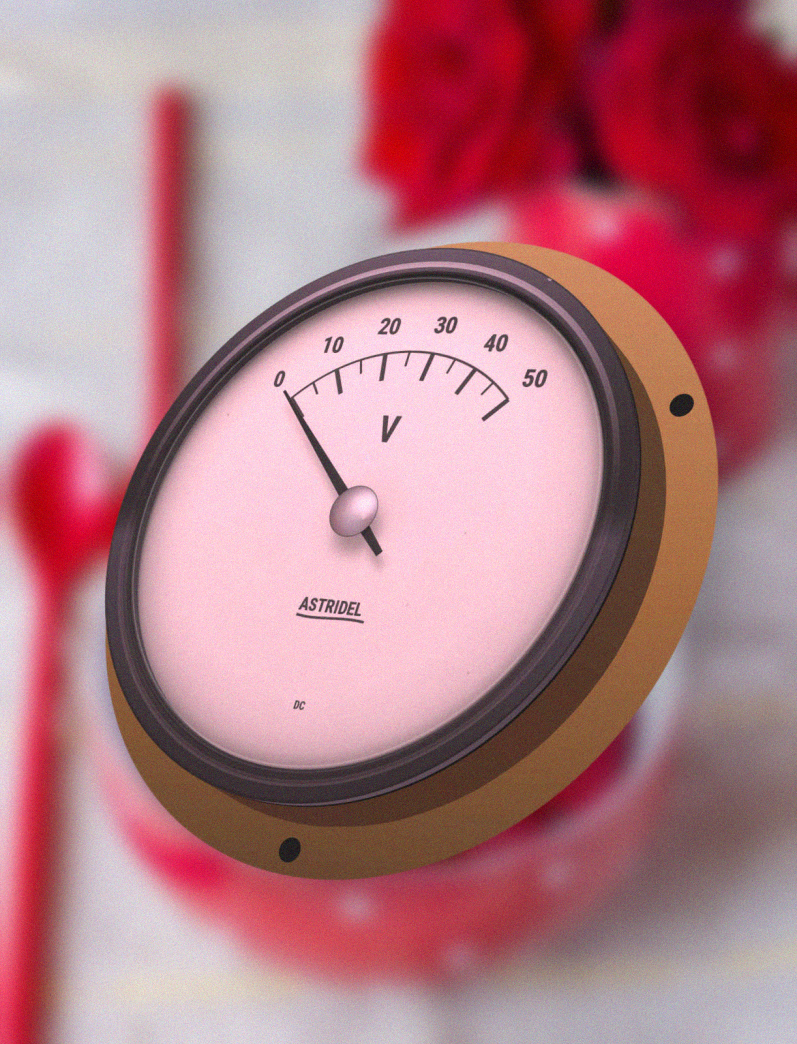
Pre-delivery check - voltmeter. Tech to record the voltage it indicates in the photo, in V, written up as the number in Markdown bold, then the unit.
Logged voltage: **0** V
